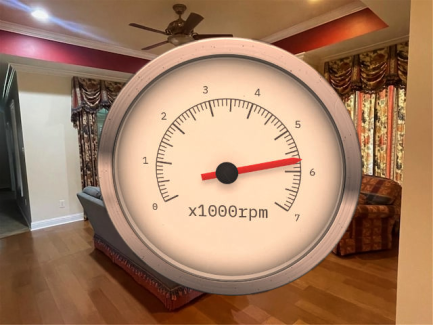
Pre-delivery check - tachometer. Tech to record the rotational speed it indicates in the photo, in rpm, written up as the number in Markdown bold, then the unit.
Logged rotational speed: **5700** rpm
